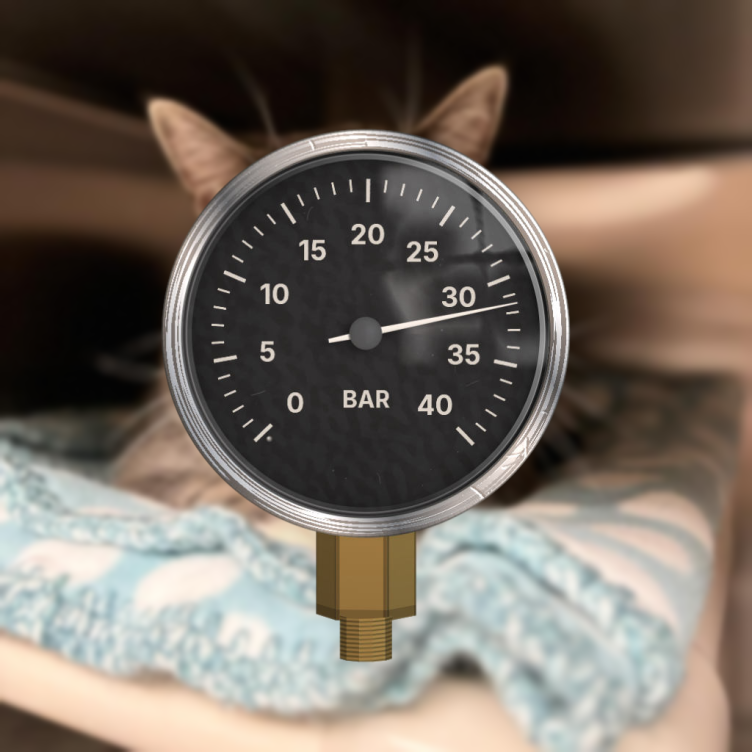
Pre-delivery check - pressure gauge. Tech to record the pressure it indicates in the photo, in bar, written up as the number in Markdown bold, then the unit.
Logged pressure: **31.5** bar
